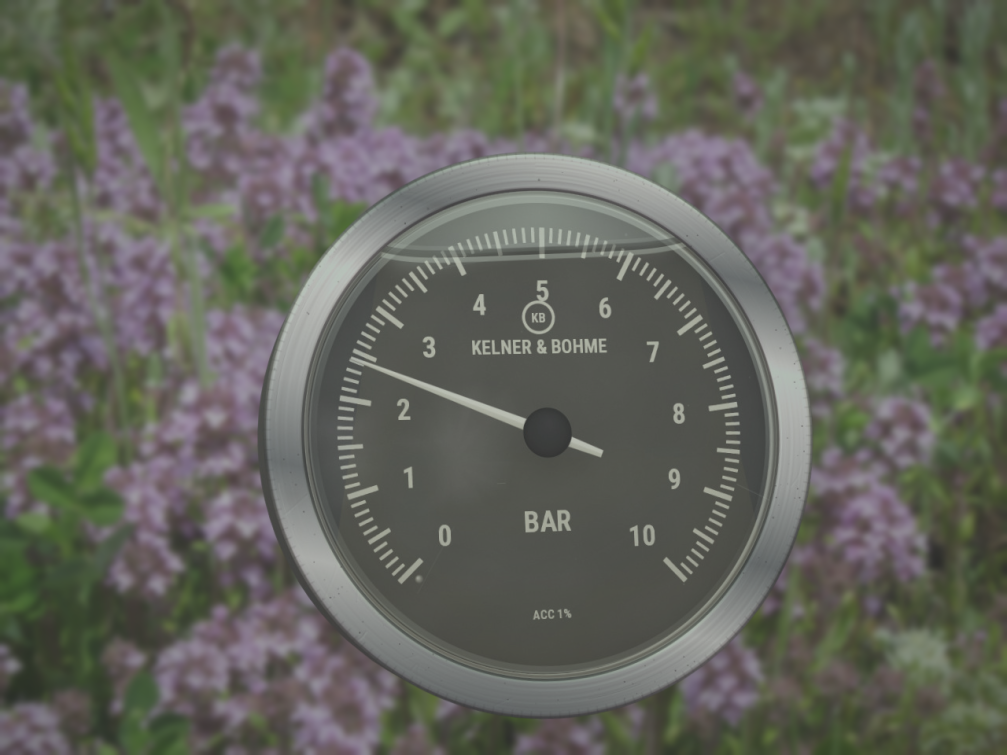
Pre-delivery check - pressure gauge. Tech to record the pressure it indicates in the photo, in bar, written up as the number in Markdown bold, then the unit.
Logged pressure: **2.4** bar
